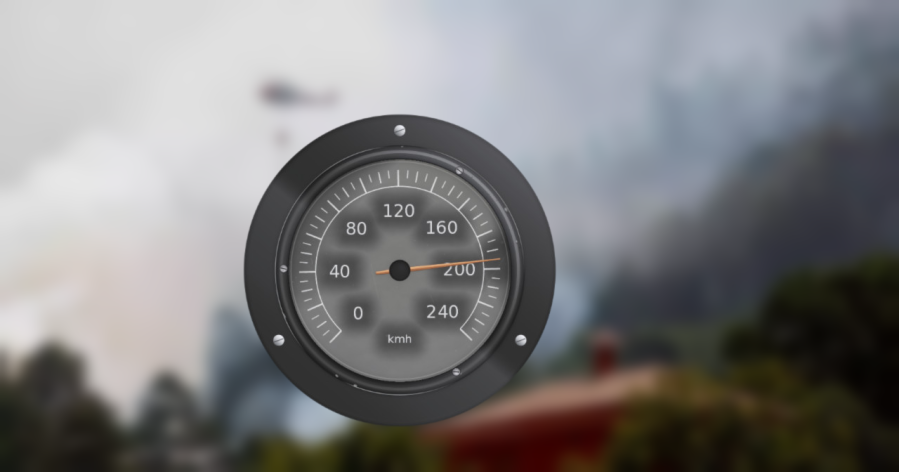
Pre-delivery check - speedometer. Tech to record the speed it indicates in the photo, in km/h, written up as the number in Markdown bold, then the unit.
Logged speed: **195** km/h
